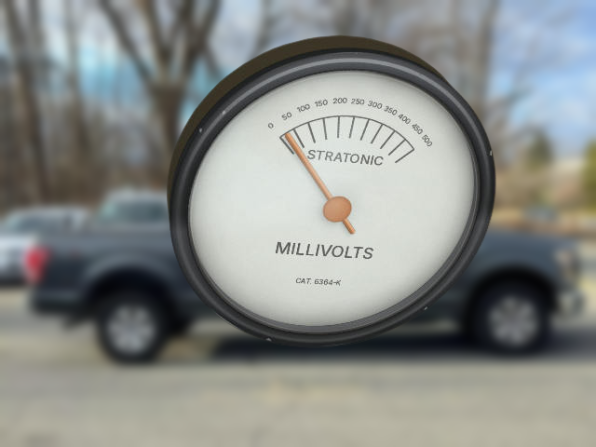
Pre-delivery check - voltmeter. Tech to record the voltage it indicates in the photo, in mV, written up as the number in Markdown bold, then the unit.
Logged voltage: **25** mV
